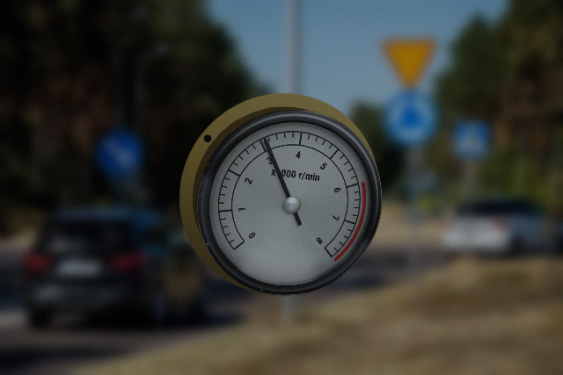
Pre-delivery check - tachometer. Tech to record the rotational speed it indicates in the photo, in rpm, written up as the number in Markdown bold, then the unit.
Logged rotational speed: **3100** rpm
